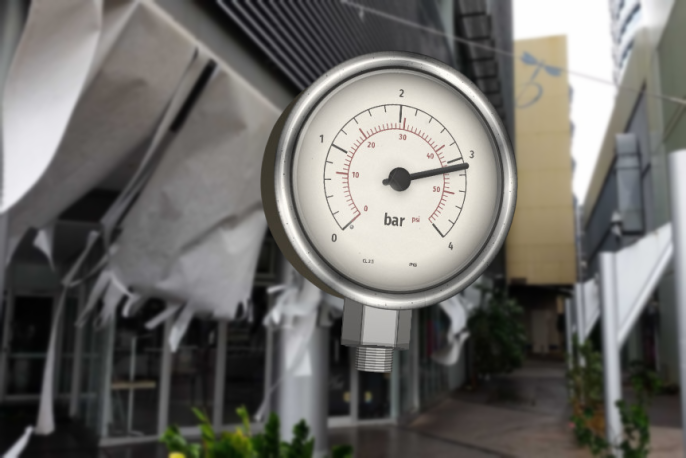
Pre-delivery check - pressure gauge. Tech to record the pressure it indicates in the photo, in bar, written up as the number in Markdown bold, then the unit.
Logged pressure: **3.1** bar
